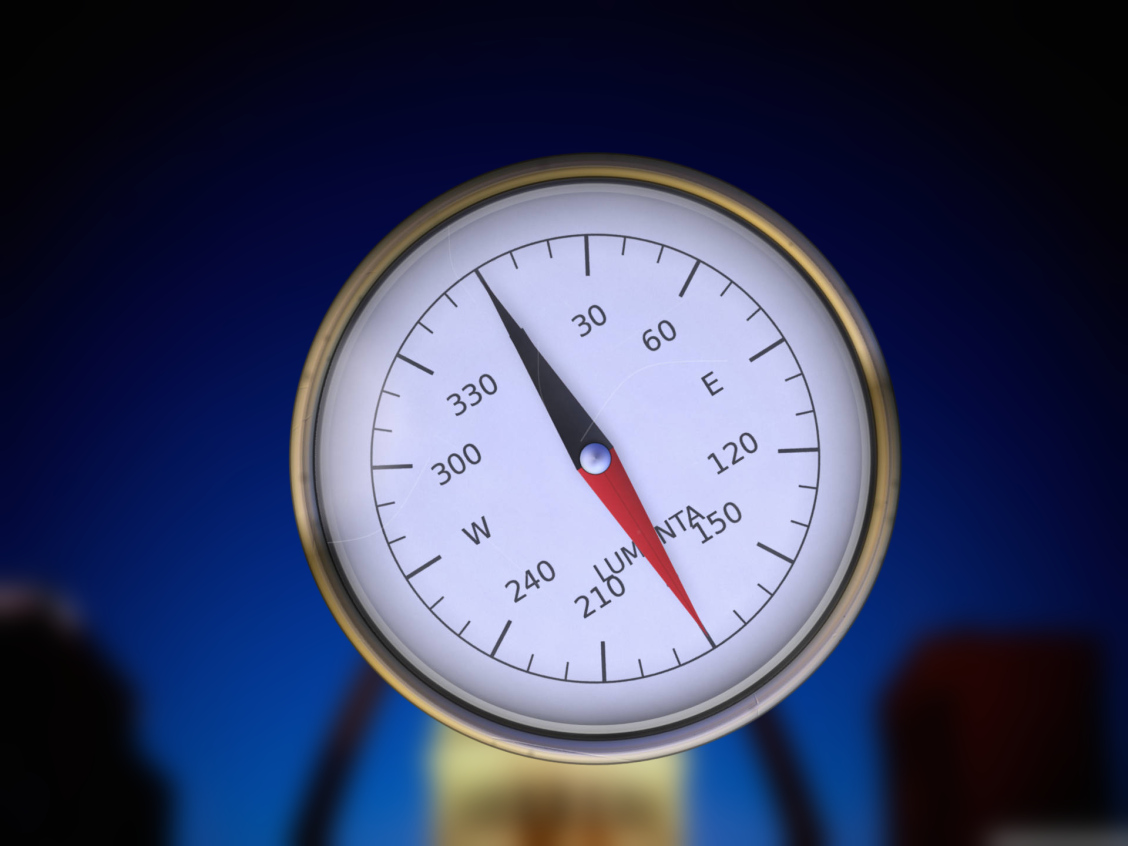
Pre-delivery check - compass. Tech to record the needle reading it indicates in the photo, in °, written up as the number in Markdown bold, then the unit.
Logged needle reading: **180** °
